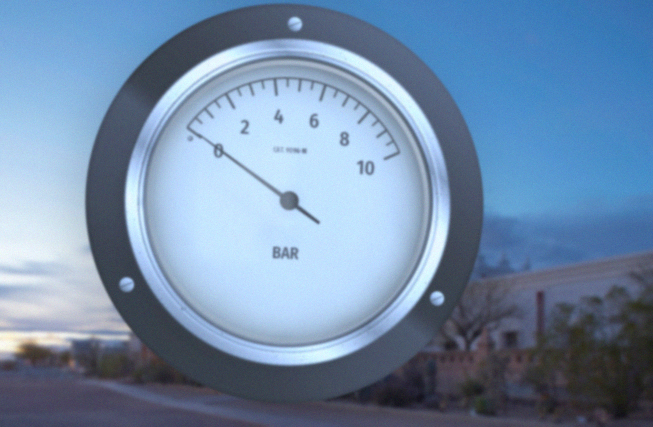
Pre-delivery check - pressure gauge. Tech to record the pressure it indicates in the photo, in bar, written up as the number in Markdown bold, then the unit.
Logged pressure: **0** bar
